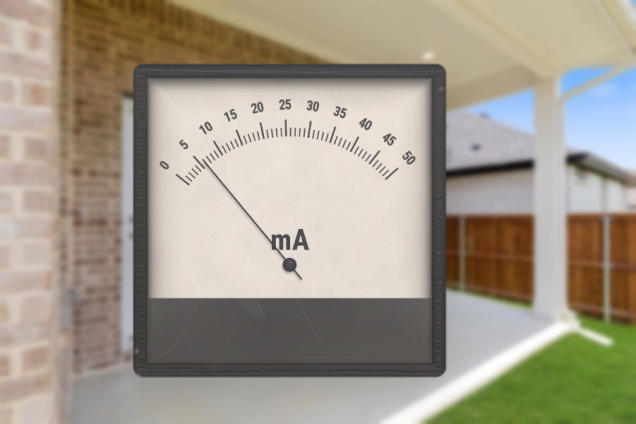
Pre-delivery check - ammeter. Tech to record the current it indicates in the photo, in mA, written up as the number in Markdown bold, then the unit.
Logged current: **6** mA
